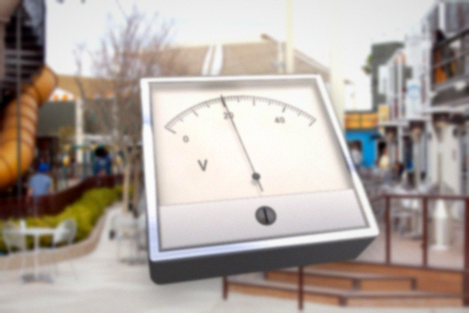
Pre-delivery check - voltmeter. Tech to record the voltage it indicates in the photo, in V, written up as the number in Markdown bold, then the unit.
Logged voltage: **20** V
